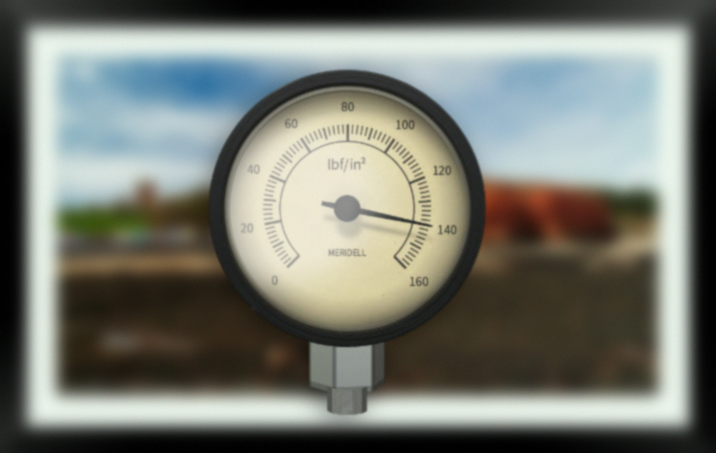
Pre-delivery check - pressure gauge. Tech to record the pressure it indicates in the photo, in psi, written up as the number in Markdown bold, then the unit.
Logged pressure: **140** psi
